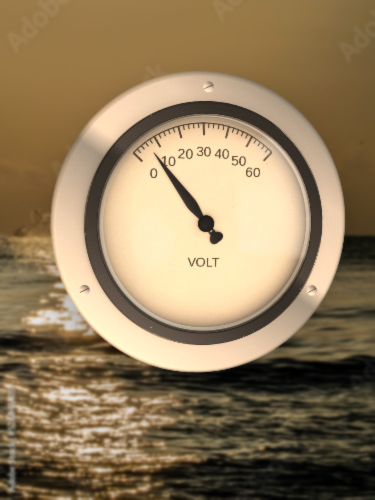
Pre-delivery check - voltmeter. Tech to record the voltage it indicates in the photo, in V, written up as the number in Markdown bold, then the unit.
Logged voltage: **6** V
